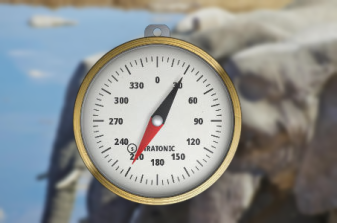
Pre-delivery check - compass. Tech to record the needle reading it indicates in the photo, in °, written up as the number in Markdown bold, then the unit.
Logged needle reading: **210** °
